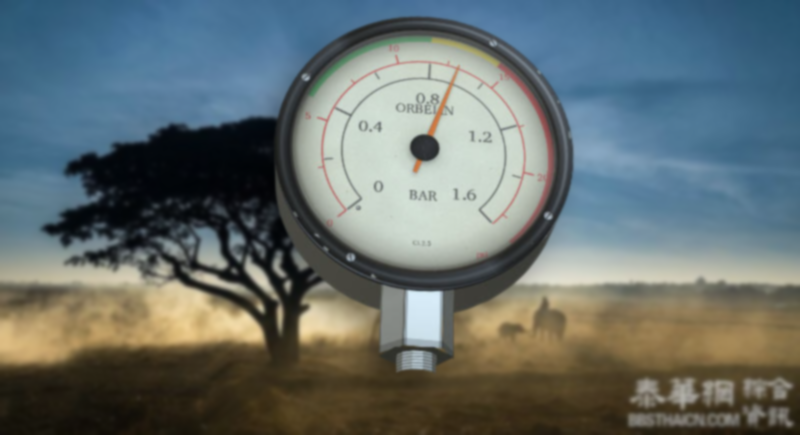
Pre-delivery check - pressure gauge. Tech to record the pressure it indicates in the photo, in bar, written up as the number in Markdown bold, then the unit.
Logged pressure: **0.9** bar
